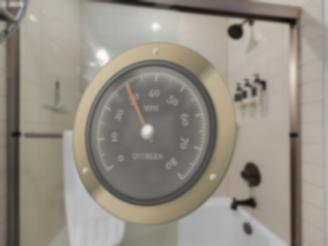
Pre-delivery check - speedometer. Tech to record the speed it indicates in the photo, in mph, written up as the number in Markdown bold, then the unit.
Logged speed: **30** mph
